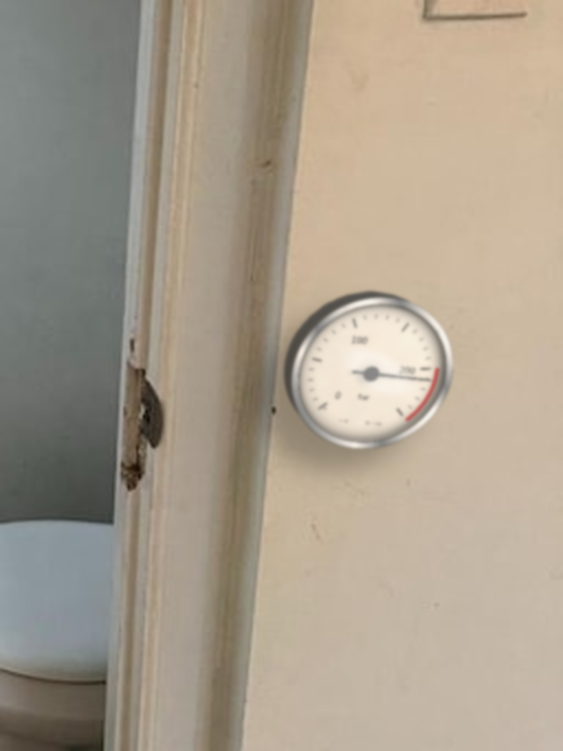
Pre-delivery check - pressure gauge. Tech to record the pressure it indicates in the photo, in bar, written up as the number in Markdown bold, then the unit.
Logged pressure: **210** bar
